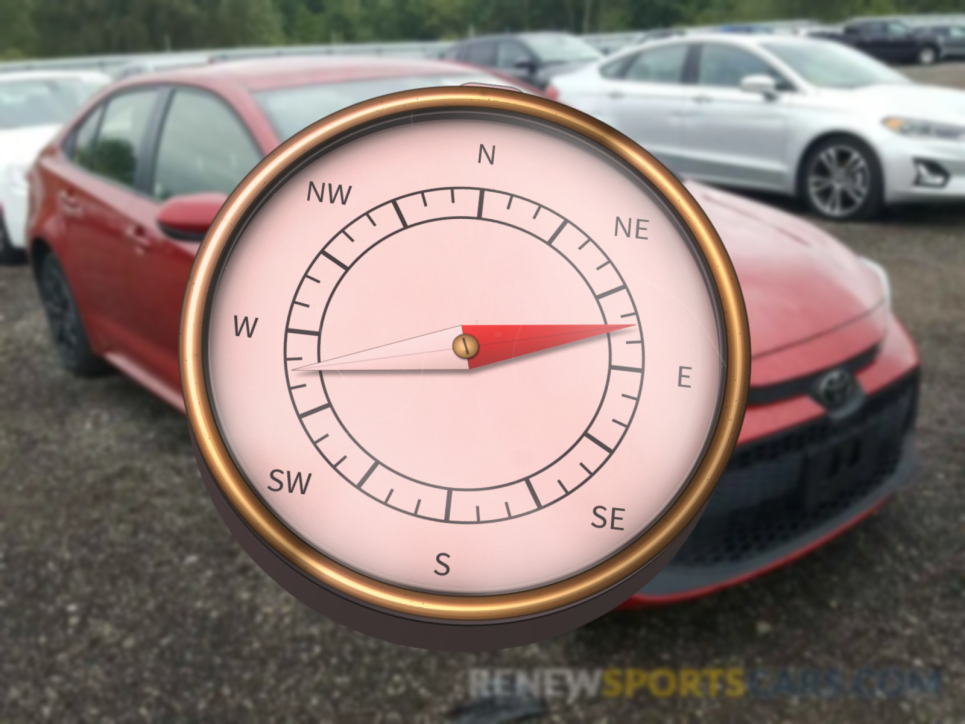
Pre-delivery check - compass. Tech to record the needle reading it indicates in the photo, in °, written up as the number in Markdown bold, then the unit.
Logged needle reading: **75** °
